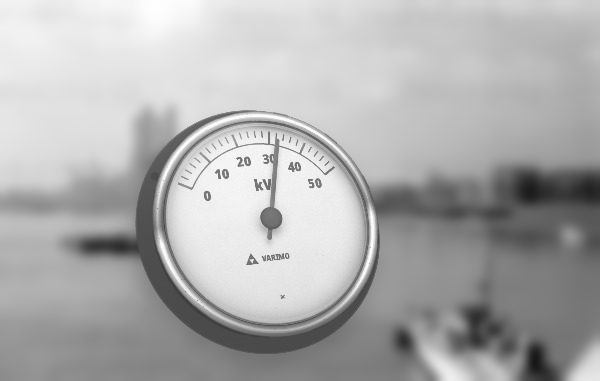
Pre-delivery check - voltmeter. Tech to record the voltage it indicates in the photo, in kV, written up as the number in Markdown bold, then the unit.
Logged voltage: **32** kV
